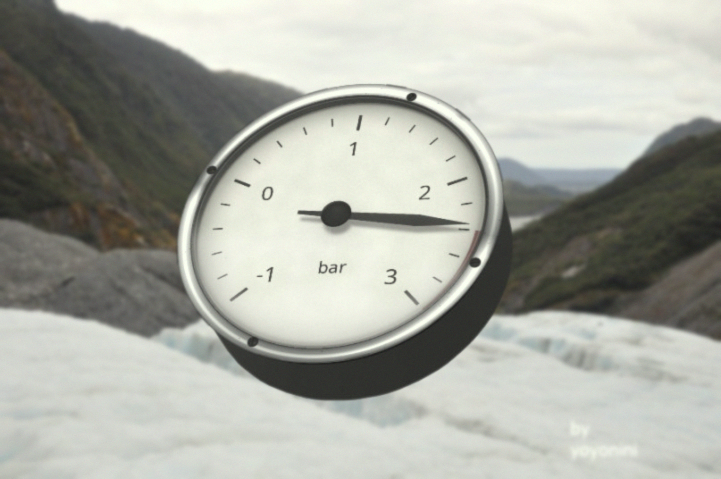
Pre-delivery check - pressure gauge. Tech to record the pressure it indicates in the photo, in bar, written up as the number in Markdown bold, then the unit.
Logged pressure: **2.4** bar
